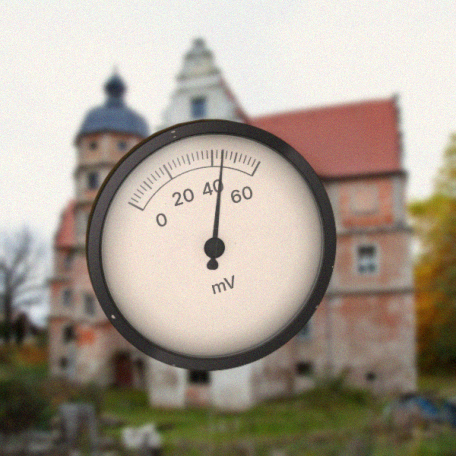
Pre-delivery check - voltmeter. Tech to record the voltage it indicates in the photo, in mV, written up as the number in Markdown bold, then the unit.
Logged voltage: **44** mV
